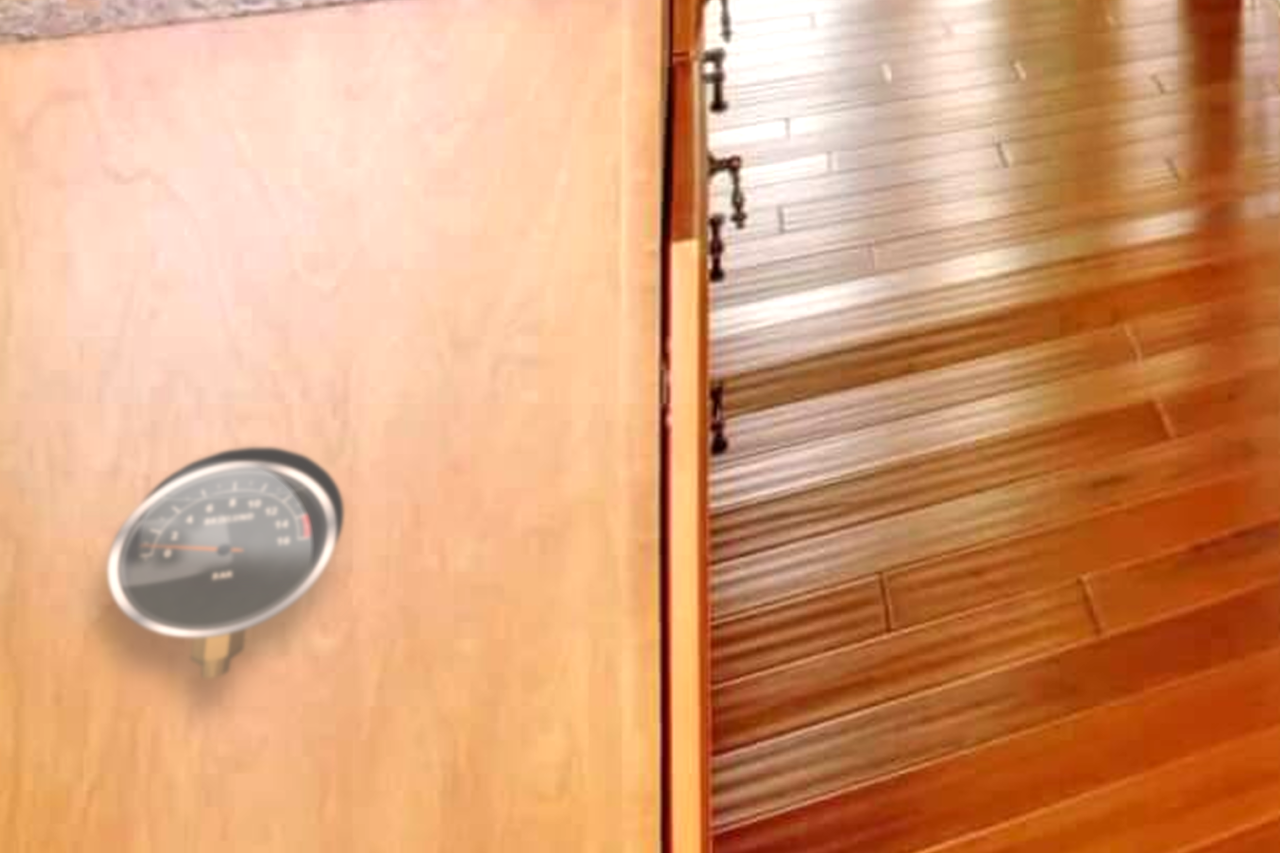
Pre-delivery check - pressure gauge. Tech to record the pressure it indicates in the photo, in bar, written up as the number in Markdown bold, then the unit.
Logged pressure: **1** bar
